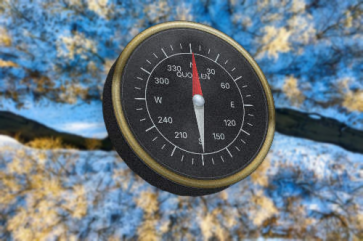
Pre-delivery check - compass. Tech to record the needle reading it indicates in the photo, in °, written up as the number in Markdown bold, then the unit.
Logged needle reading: **0** °
